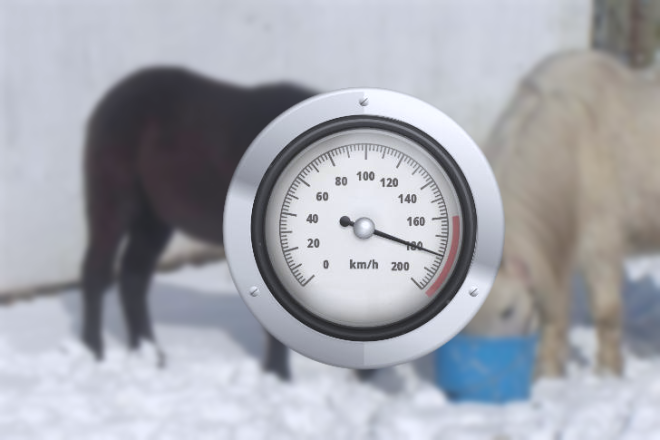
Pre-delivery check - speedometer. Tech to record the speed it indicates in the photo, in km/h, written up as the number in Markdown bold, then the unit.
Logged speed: **180** km/h
